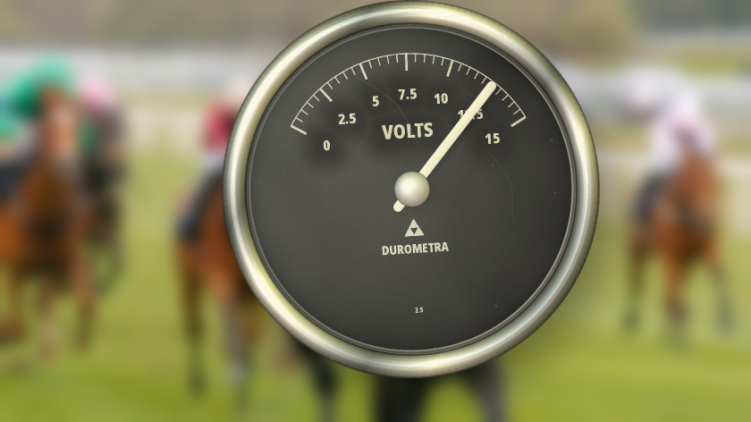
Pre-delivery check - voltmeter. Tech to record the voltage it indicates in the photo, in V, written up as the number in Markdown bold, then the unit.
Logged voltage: **12.5** V
